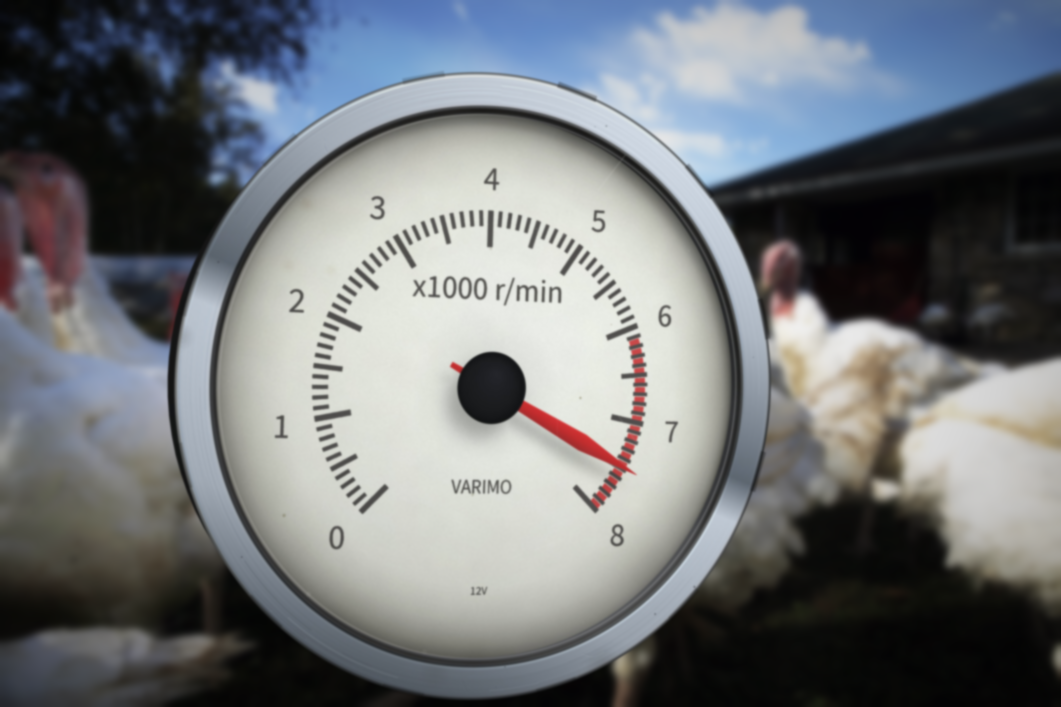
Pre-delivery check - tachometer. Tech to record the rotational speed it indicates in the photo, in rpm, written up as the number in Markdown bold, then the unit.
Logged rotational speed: **7500** rpm
